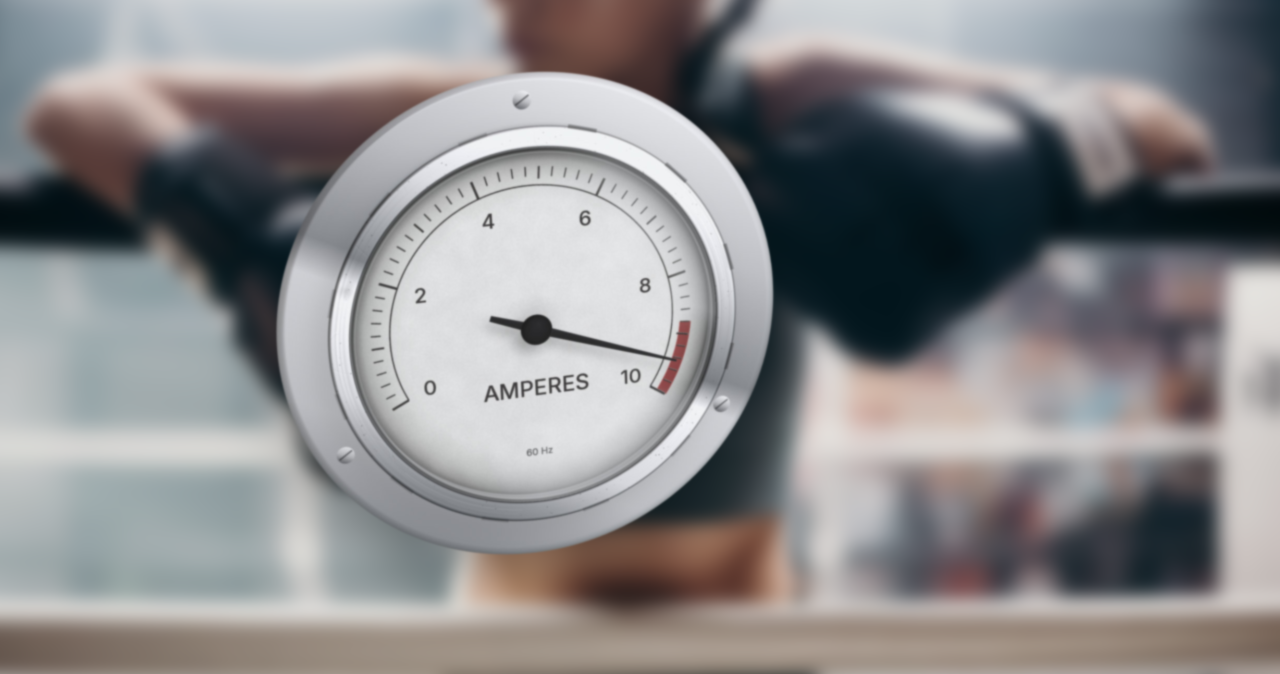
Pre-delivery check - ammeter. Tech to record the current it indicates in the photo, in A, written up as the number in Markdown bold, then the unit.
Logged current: **9.4** A
